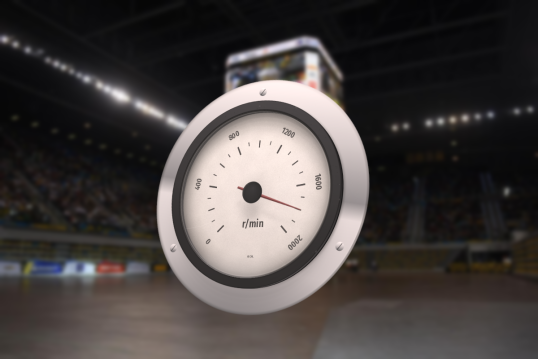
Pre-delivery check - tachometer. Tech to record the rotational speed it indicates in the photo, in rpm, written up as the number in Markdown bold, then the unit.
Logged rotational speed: **1800** rpm
